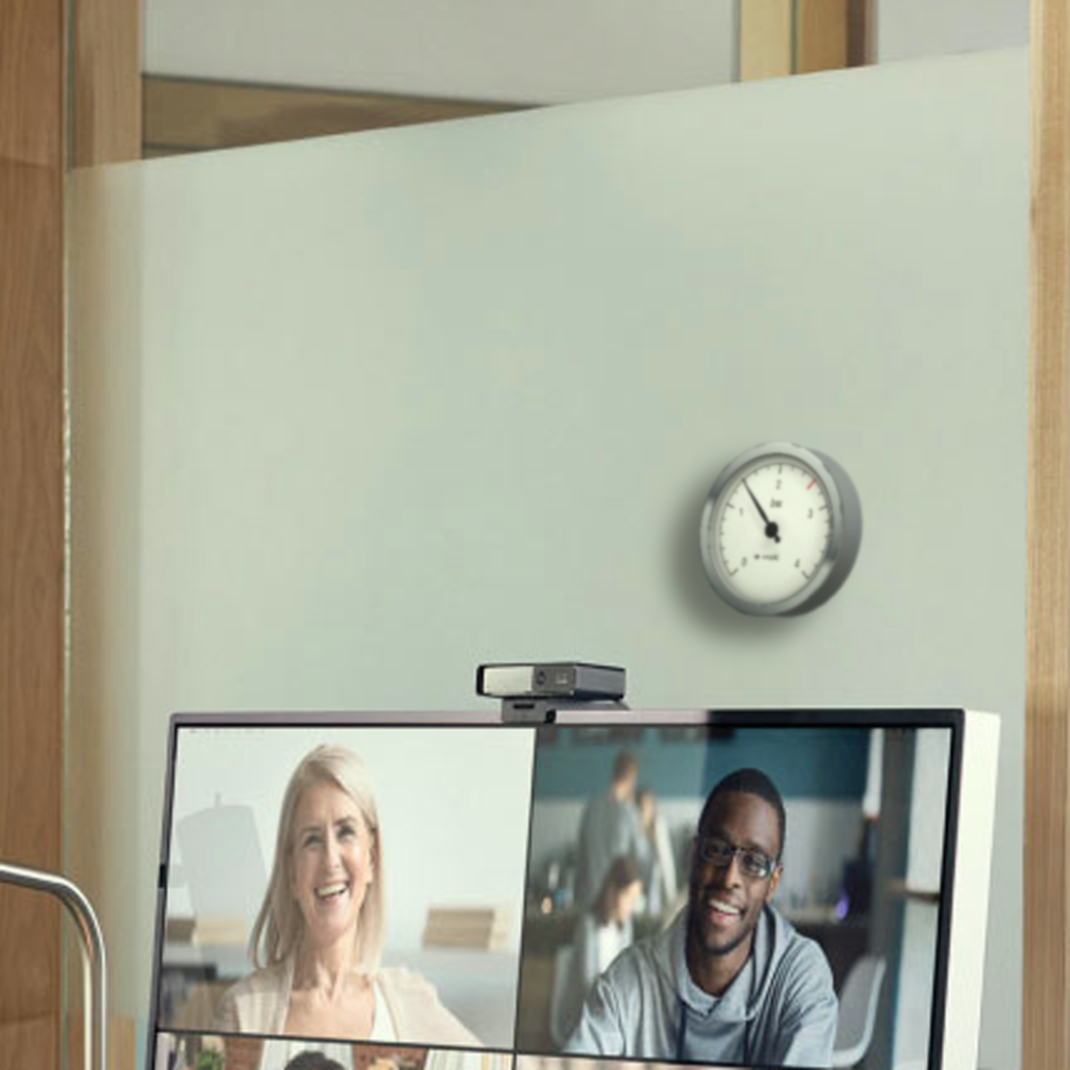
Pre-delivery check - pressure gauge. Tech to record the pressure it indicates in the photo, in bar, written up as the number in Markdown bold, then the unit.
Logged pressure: **1.4** bar
